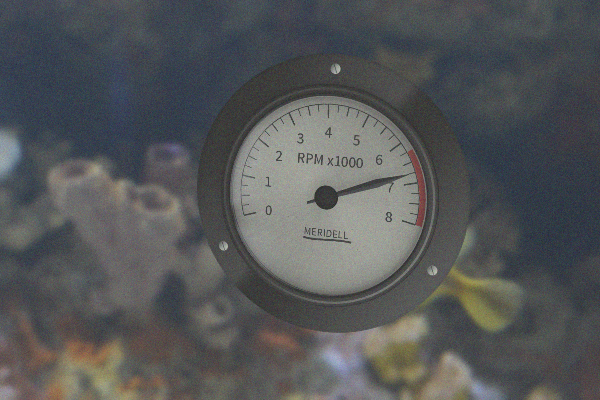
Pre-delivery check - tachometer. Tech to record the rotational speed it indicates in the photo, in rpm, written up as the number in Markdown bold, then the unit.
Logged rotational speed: **6750** rpm
